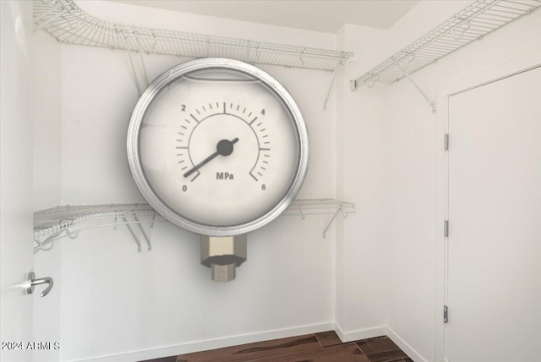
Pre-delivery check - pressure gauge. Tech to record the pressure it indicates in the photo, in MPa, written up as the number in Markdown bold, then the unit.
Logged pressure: **0.2** MPa
